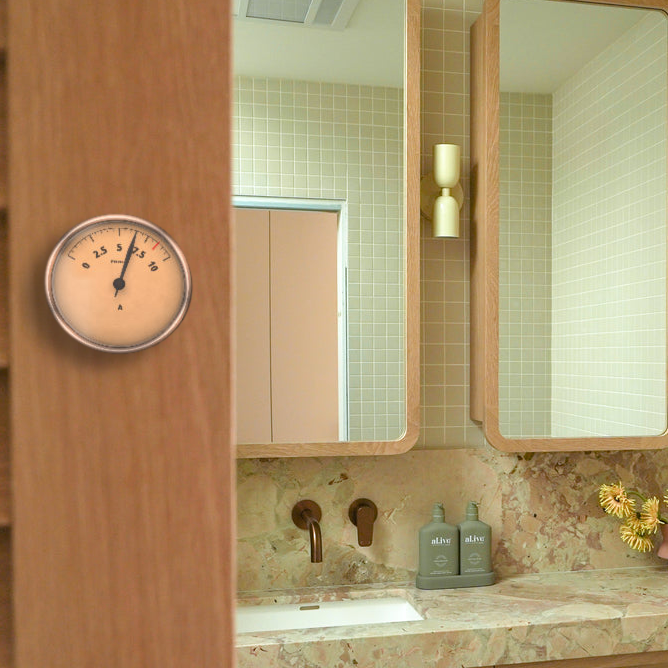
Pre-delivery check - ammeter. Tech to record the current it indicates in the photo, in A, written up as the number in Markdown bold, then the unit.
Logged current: **6.5** A
